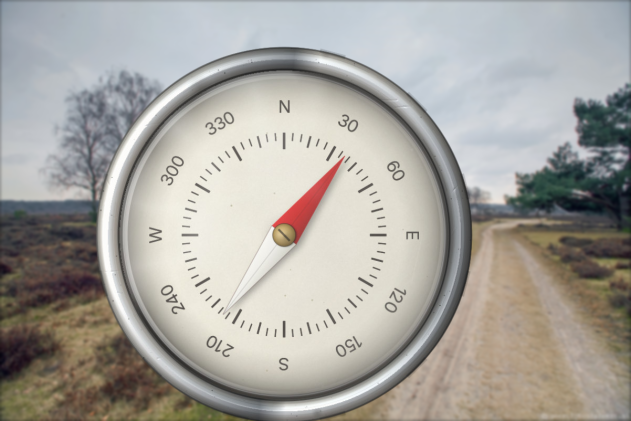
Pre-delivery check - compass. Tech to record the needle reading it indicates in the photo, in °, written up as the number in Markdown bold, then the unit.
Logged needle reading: **37.5** °
